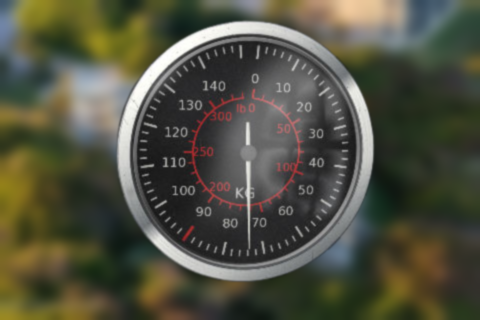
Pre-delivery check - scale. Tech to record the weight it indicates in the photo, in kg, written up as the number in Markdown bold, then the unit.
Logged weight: **74** kg
